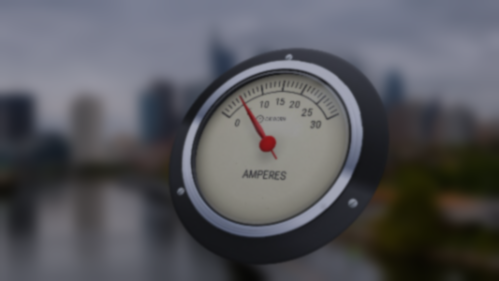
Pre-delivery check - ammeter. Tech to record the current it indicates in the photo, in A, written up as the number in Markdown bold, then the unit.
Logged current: **5** A
